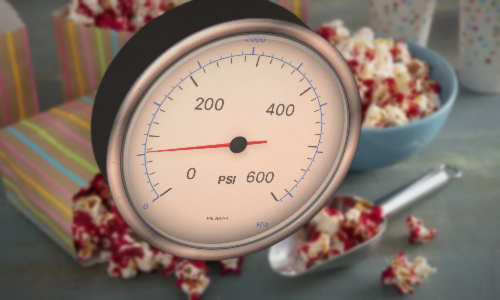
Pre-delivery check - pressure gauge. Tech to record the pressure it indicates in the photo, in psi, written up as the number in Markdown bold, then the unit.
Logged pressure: **80** psi
